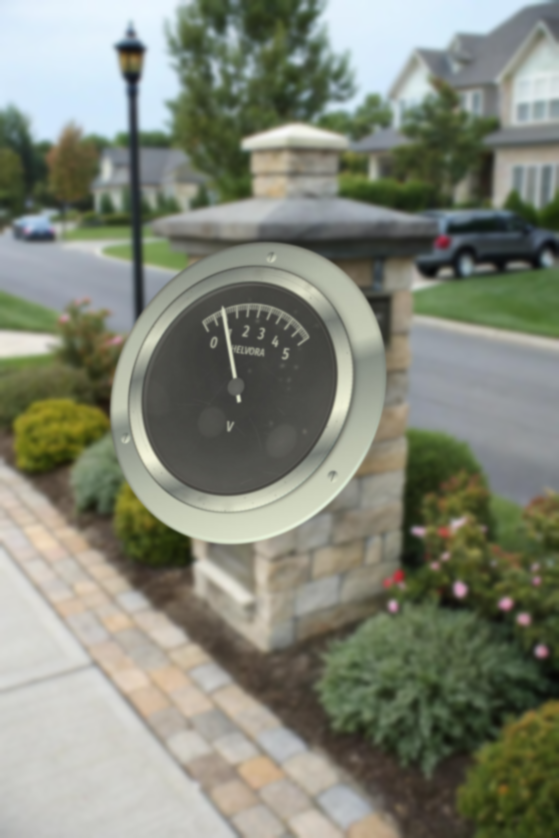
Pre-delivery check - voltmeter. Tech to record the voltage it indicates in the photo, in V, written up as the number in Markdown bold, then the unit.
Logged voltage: **1** V
